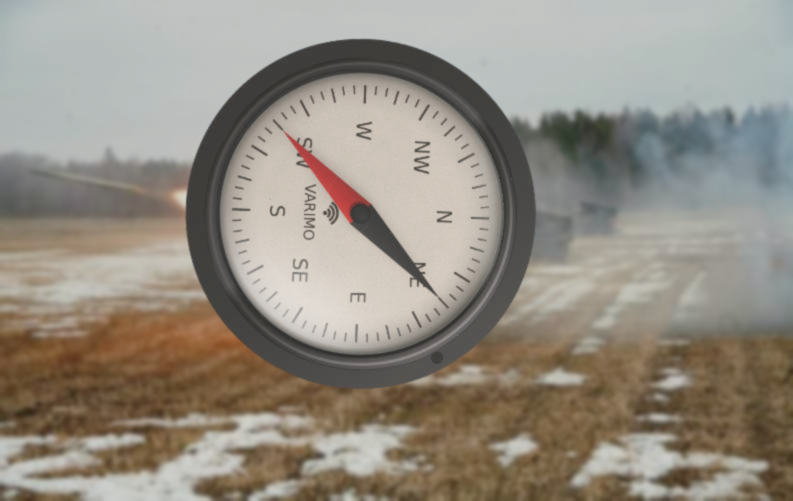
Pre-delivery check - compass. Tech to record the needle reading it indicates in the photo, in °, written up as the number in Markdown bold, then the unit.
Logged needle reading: **225** °
